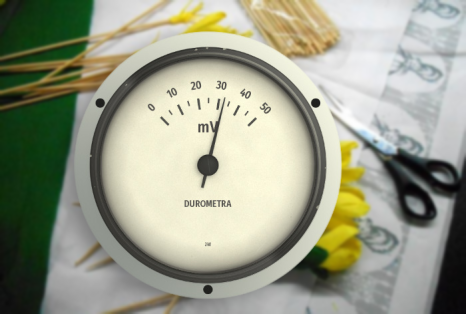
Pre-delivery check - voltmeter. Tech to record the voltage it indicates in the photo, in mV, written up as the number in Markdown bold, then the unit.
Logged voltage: **32.5** mV
